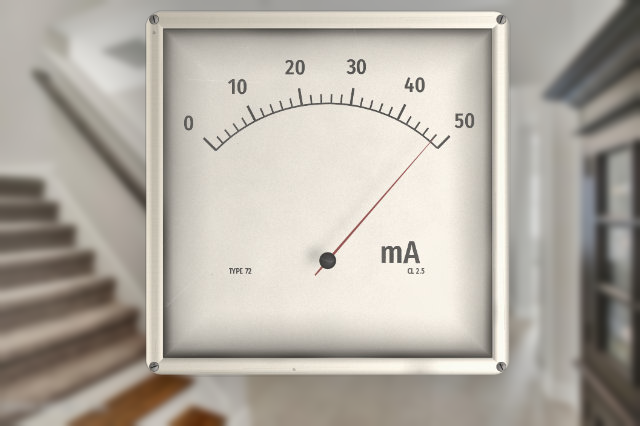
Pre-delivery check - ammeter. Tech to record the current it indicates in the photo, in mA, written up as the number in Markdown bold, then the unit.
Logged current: **48** mA
